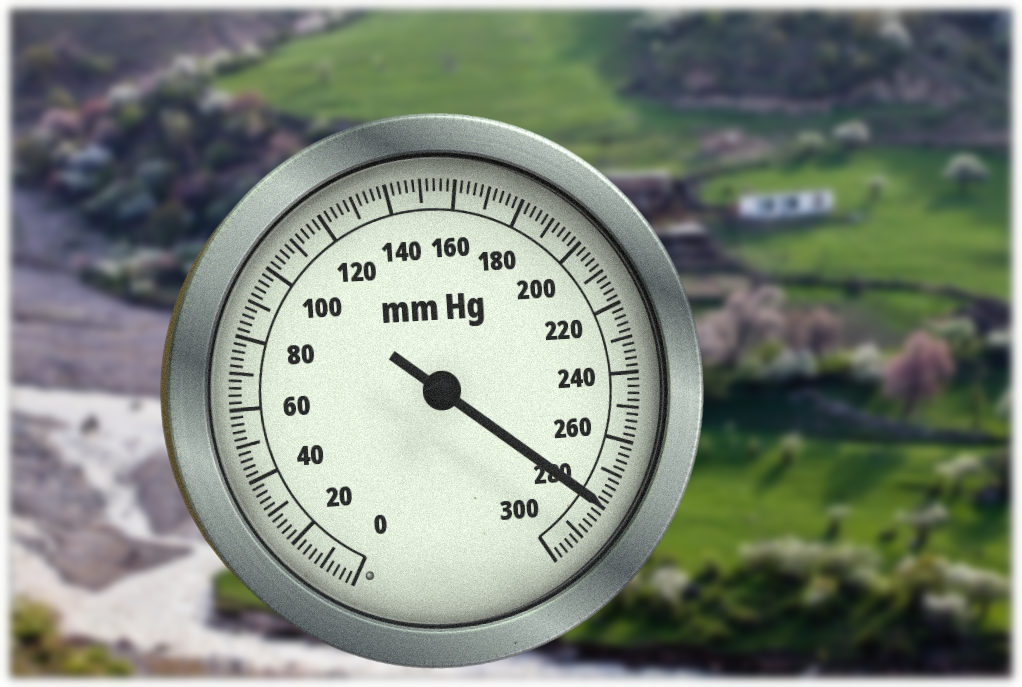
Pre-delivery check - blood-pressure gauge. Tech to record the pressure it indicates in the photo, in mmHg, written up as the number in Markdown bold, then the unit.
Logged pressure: **280** mmHg
